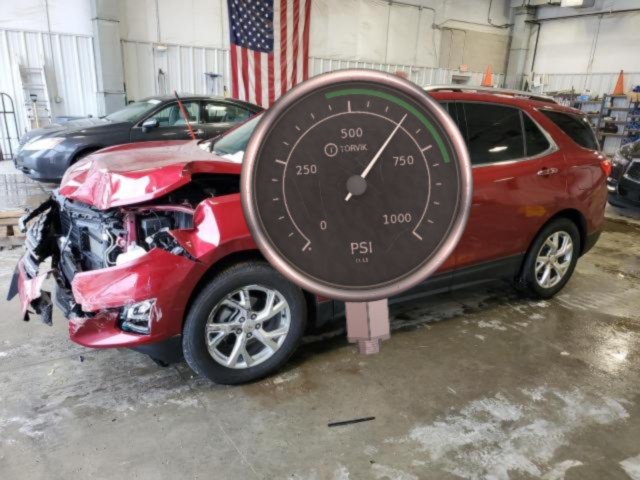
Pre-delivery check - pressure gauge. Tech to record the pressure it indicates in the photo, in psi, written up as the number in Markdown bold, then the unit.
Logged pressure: **650** psi
